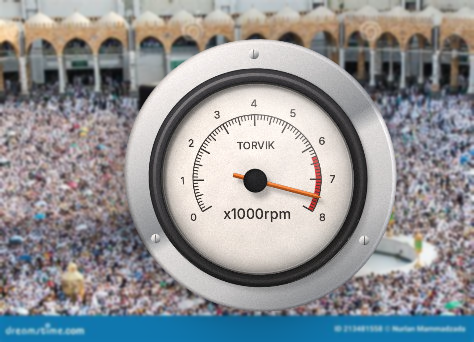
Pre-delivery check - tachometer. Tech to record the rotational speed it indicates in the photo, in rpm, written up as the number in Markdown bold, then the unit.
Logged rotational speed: **7500** rpm
